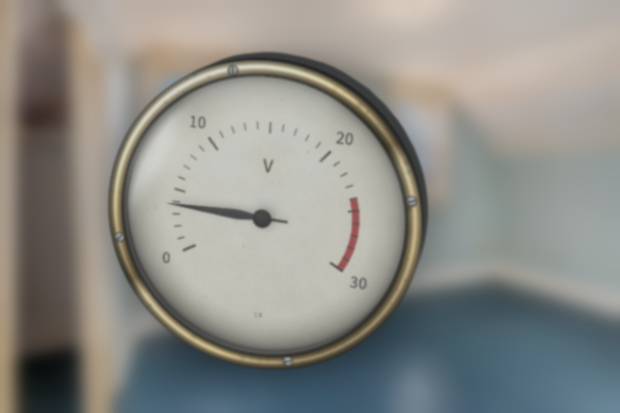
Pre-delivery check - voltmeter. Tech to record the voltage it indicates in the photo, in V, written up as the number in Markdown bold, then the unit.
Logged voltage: **4** V
